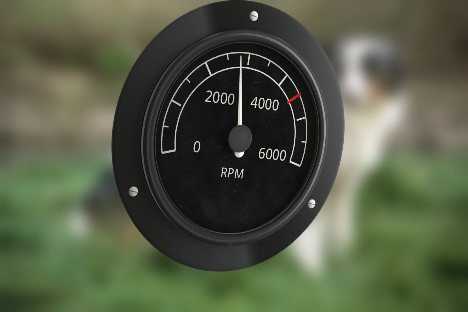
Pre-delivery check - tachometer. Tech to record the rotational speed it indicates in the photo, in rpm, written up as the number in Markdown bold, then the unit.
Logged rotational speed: **2750** rpm
